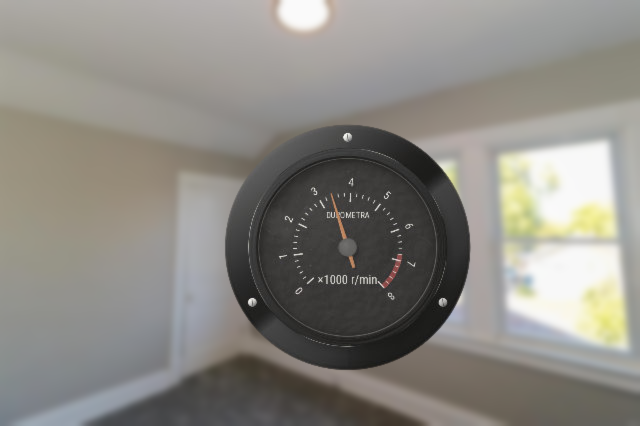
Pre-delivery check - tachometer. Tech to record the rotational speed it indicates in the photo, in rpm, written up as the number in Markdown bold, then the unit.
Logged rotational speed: **3400** rpm
